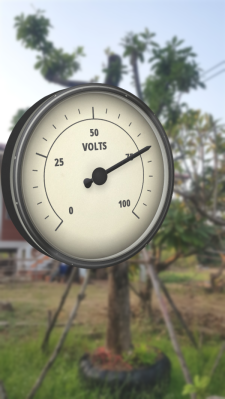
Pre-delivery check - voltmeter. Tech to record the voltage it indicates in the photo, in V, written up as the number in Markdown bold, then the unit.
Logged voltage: **75** V
